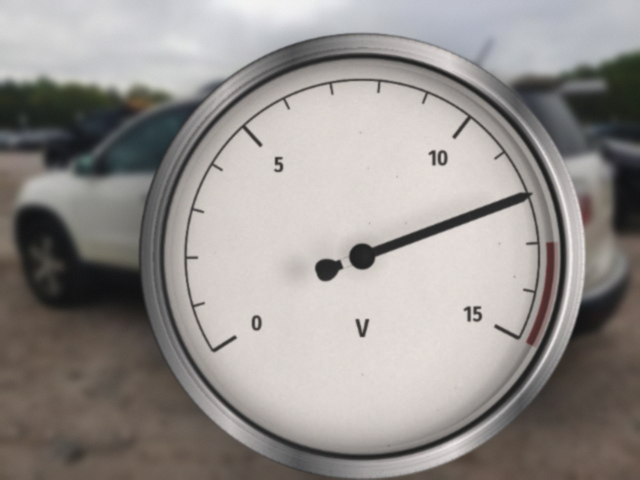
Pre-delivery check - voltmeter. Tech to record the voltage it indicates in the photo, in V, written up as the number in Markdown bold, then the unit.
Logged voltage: **12** V
